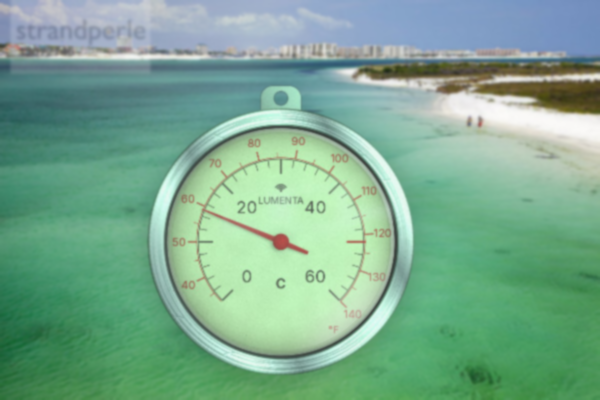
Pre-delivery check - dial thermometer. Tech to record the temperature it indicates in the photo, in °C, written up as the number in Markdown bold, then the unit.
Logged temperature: **15** °C
